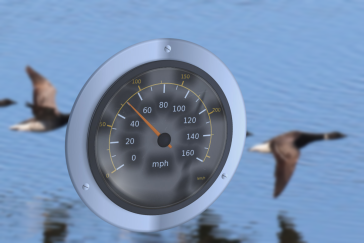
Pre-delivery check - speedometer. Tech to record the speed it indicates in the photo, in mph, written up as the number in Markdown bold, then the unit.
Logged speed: **50** mph
